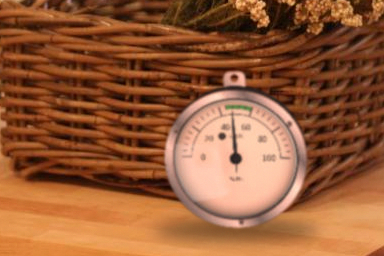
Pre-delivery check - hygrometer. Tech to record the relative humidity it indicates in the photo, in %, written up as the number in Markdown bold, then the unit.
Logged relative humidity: **48** %
